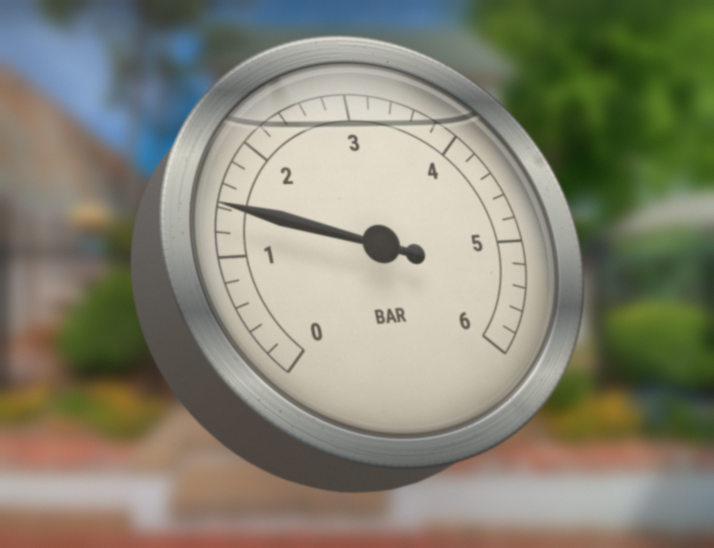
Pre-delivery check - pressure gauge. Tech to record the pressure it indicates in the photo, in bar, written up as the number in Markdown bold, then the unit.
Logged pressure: **1.4** bar
